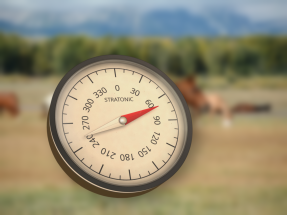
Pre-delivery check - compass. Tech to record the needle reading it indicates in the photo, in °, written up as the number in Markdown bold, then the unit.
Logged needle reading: **70** °
